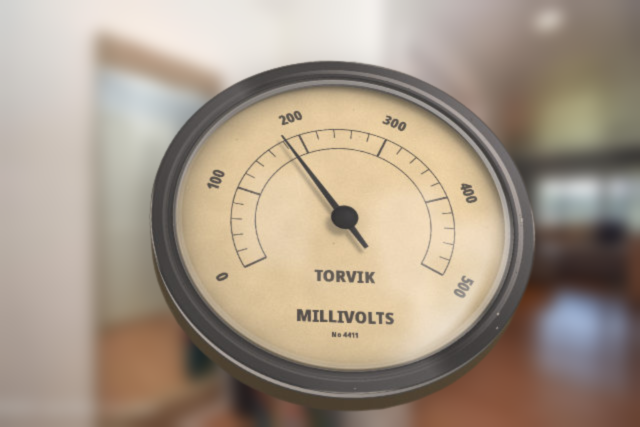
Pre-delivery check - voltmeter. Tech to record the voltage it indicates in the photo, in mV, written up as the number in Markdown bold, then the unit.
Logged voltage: **180** mV
